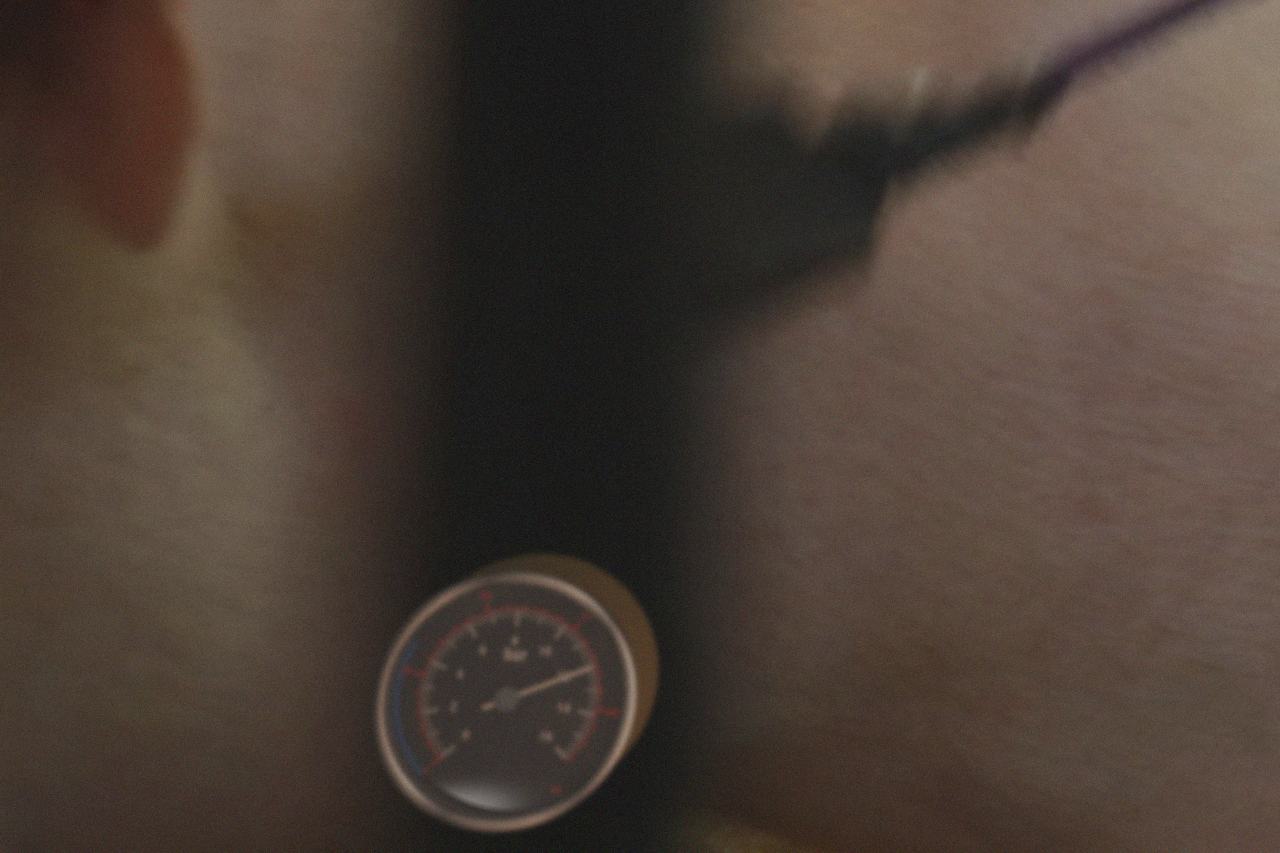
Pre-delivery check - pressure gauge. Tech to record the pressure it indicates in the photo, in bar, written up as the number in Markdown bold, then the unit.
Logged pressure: **12** bar
